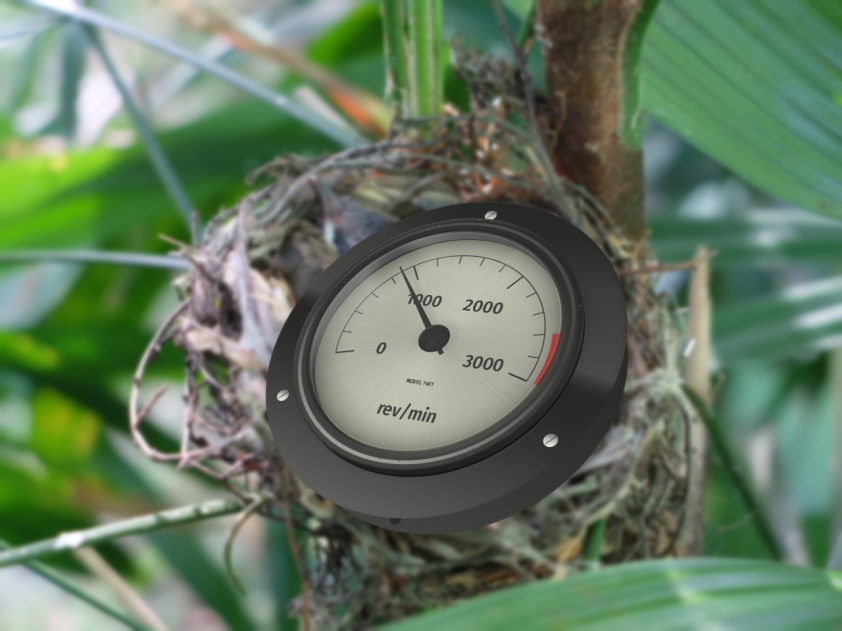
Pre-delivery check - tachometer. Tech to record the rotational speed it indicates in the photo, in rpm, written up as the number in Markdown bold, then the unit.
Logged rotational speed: **900** rpm
